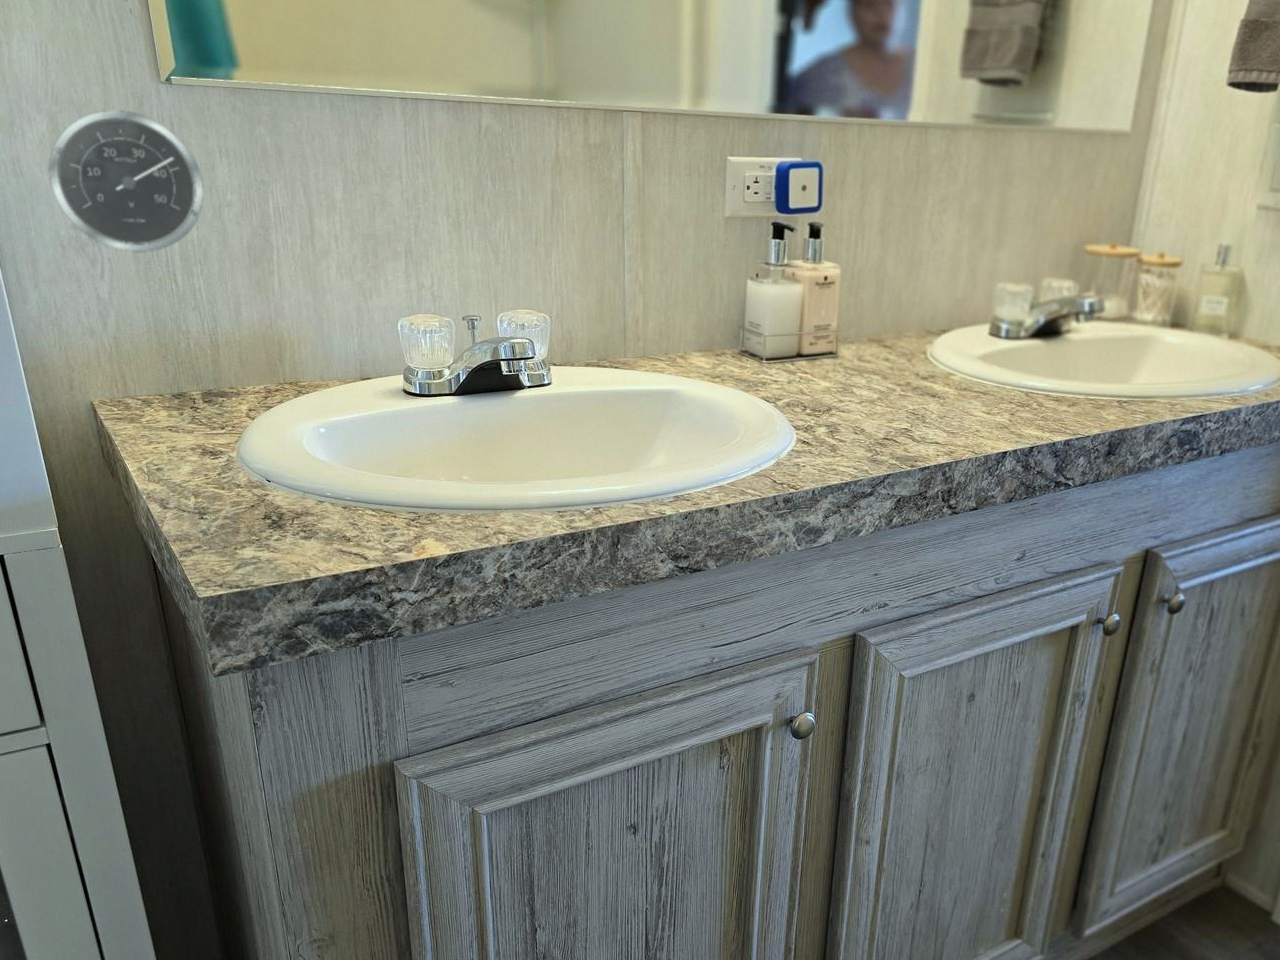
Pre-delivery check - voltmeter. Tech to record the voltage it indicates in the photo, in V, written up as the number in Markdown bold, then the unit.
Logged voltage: **37.5** V
